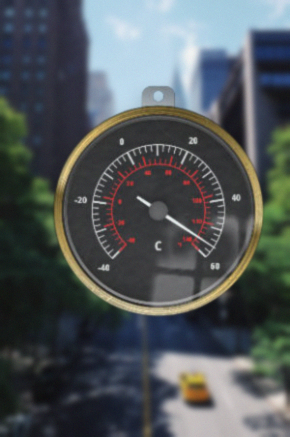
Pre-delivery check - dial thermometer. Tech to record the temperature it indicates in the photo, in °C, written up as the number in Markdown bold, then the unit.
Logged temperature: **56** °C
